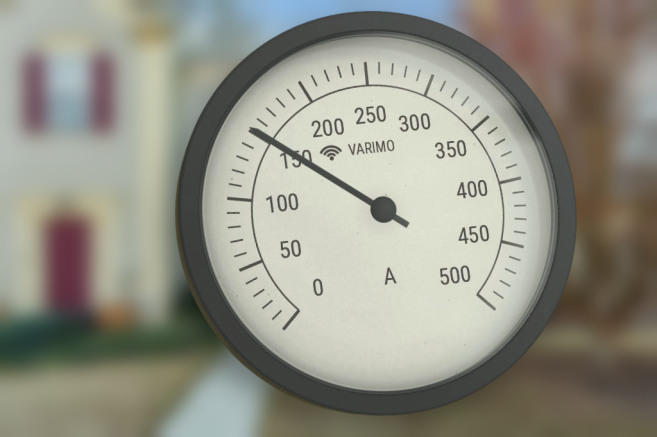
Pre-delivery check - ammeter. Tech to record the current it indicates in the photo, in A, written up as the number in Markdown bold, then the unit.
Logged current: **150** A
